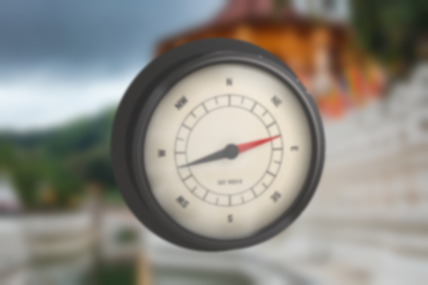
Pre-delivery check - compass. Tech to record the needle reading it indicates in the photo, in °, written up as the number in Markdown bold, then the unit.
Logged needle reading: **75** °
